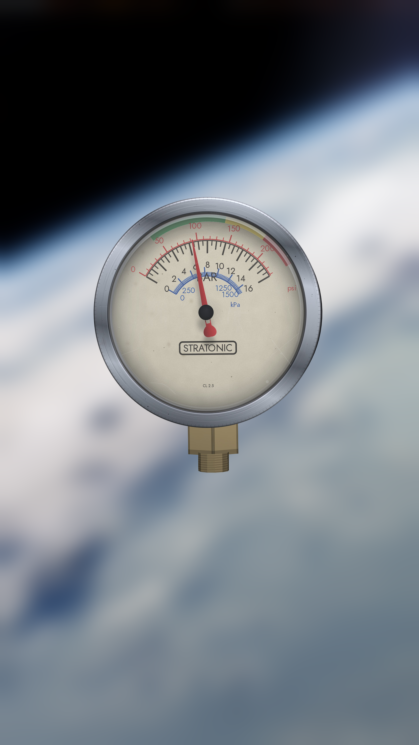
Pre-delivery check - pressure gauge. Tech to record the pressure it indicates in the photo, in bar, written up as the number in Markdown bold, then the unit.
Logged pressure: **6.5** bar
